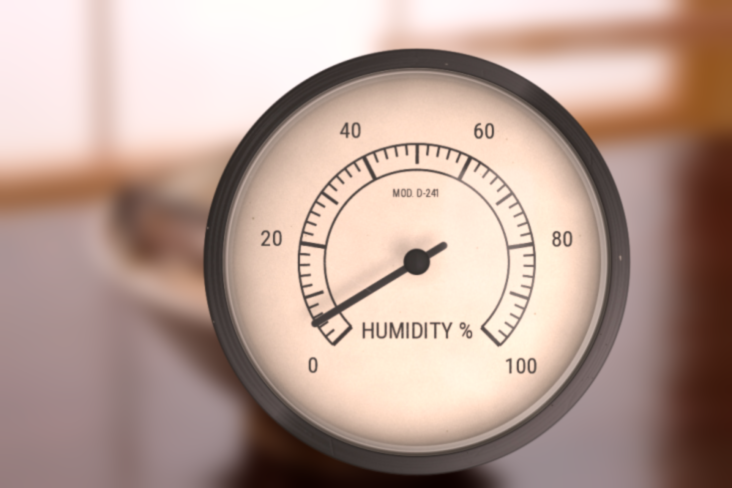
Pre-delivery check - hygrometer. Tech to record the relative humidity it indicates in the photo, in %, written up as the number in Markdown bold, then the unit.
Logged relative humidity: **5** %
